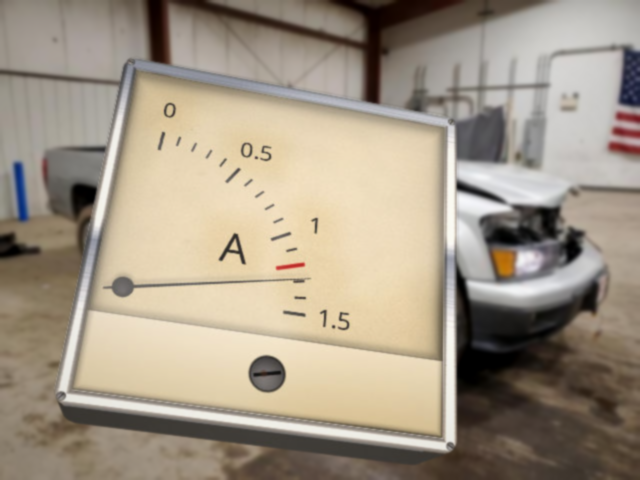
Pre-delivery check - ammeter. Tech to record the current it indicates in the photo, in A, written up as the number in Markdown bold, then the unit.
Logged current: **1.3** A
